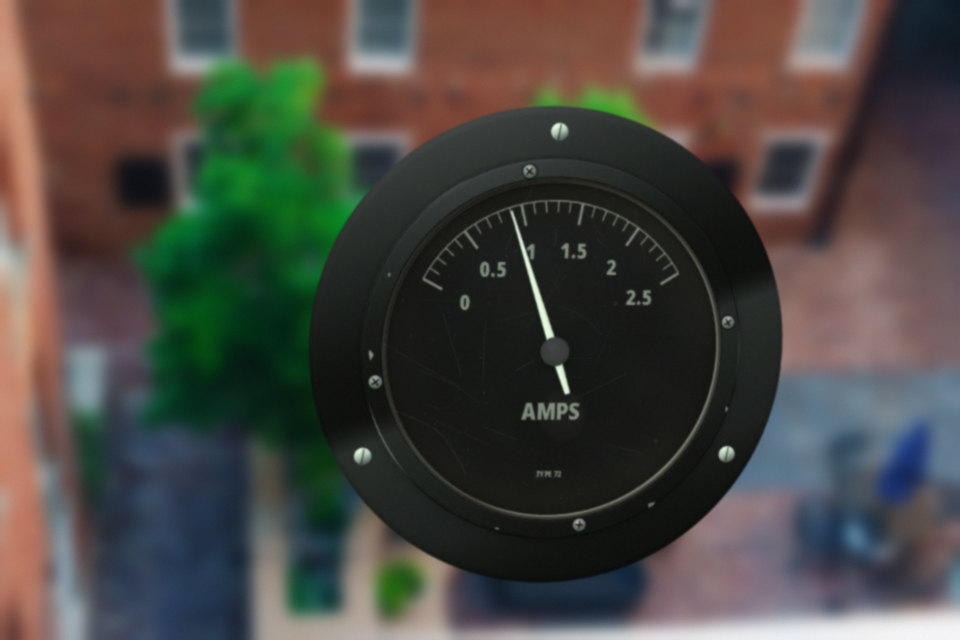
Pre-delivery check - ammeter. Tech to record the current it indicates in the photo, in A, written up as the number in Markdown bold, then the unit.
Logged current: **0.9** A
